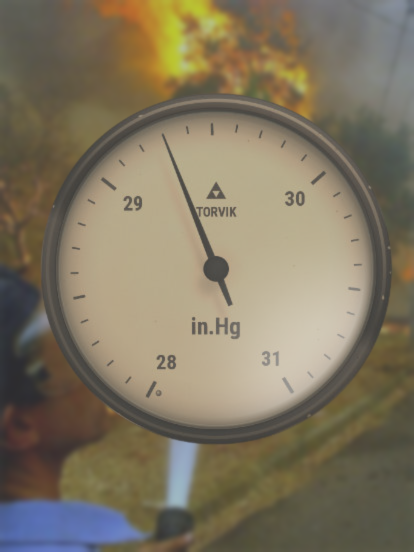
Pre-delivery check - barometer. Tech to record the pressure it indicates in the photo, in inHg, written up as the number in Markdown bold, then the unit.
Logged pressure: **29.3** inHg
